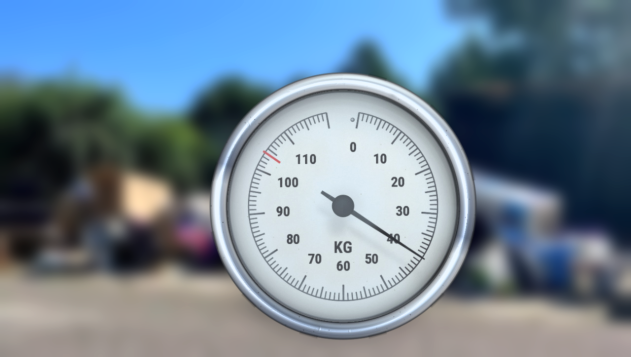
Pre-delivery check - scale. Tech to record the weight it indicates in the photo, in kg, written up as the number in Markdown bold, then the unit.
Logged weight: **40** kg
